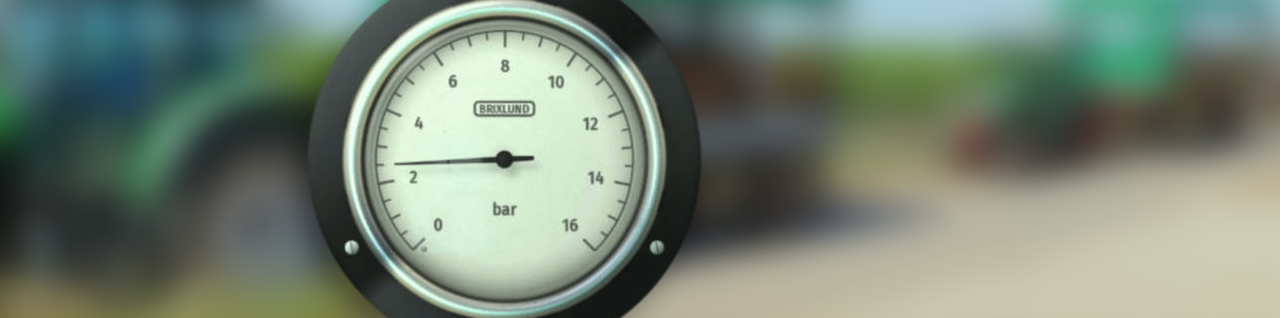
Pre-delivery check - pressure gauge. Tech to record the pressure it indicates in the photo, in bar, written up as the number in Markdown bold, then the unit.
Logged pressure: **2.5** bar
